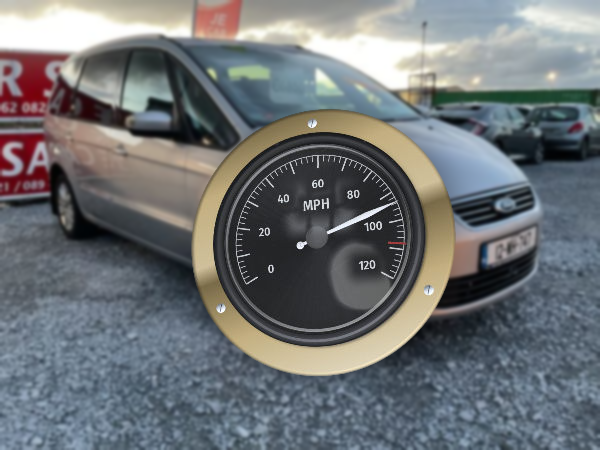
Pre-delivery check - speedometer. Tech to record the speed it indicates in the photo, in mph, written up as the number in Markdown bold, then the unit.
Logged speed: **94** mph
